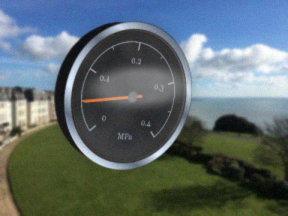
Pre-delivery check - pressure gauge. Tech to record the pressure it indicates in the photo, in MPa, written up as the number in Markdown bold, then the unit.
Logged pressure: **0.05** MPa
